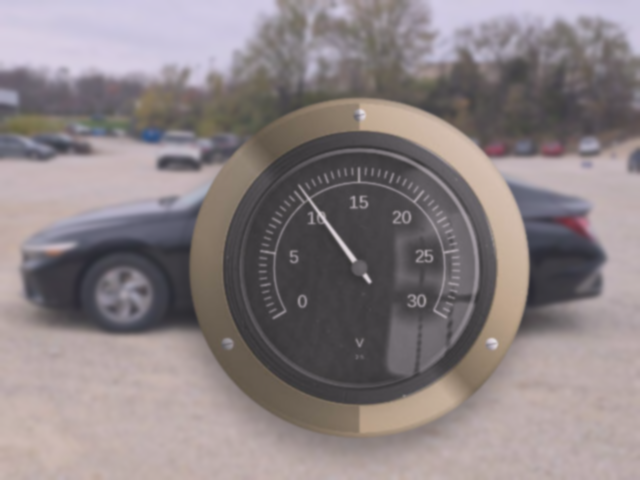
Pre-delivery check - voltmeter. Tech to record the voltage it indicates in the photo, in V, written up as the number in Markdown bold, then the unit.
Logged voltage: **10.5** V
